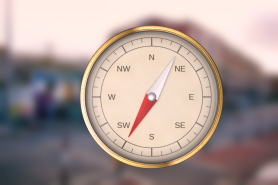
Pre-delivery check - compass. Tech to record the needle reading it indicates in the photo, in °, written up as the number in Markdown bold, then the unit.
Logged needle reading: **210** °
